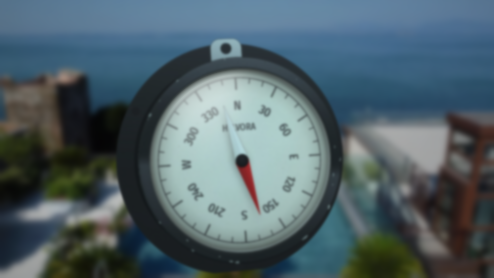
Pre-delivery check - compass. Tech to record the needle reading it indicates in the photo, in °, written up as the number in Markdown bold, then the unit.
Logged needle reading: **165** °
